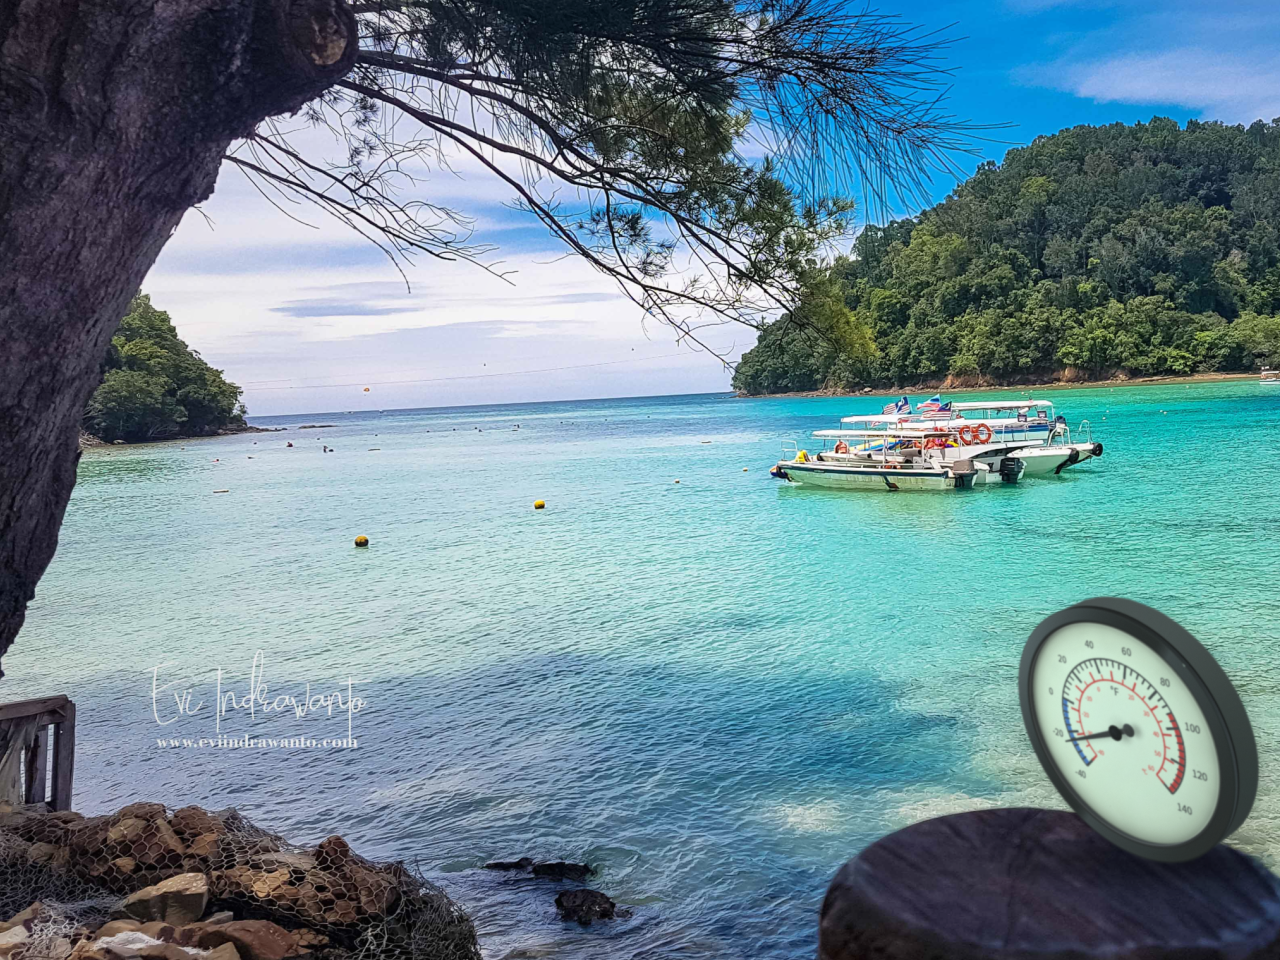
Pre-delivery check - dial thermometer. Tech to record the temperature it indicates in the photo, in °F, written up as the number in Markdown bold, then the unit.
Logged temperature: **-24** °F
